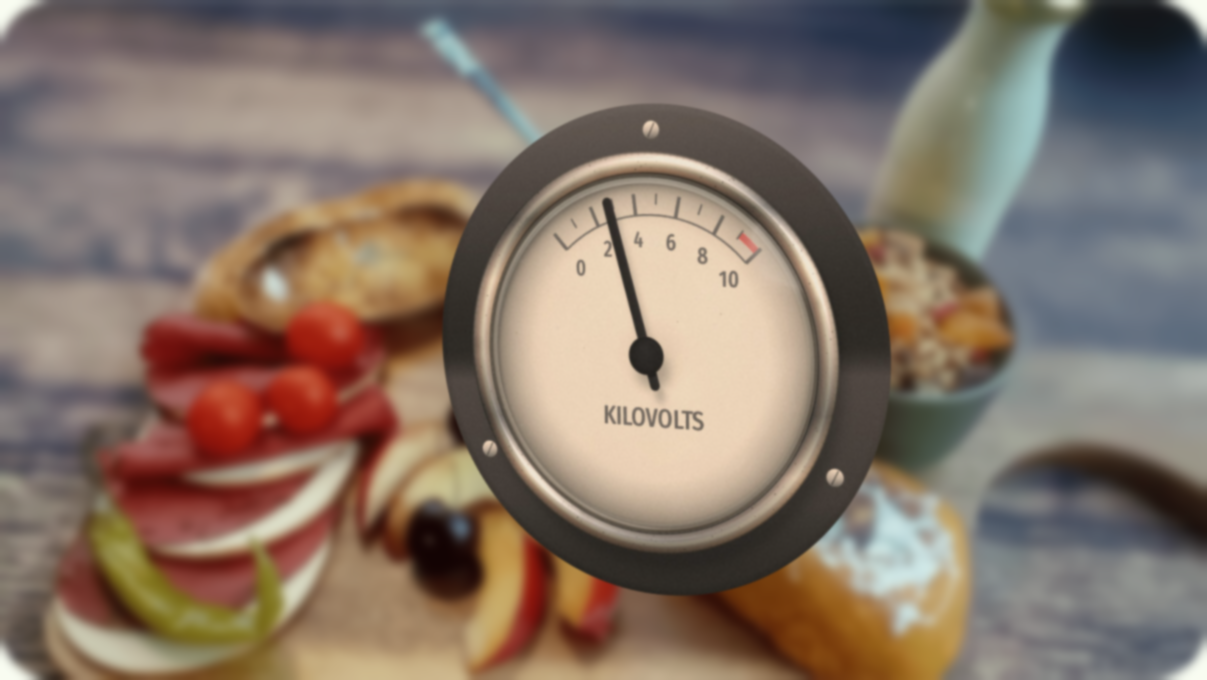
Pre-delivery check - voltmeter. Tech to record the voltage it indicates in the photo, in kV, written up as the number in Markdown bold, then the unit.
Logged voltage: **3** kV
